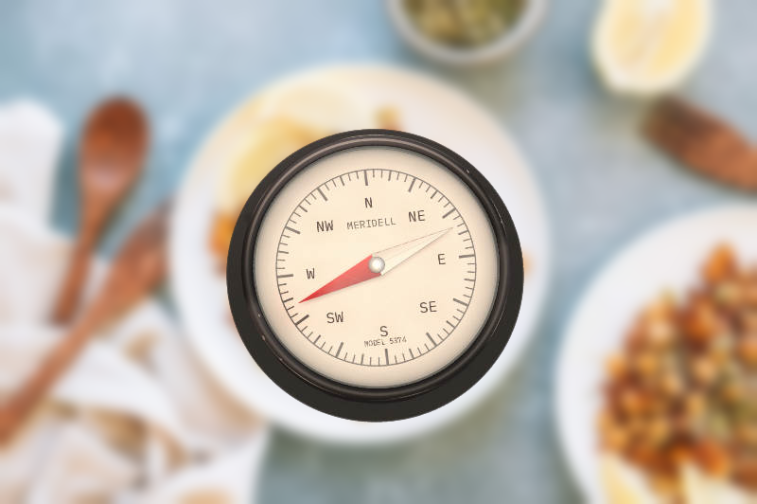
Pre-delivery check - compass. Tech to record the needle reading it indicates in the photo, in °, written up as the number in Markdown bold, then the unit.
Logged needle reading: **250** °
